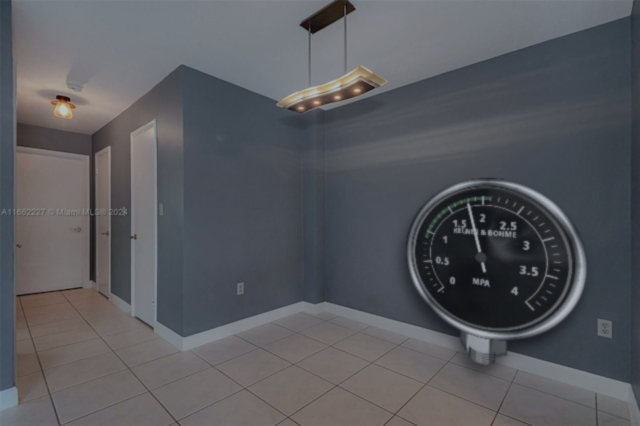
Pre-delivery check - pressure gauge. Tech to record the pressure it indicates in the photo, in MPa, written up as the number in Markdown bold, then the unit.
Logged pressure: **1.8** MPa
